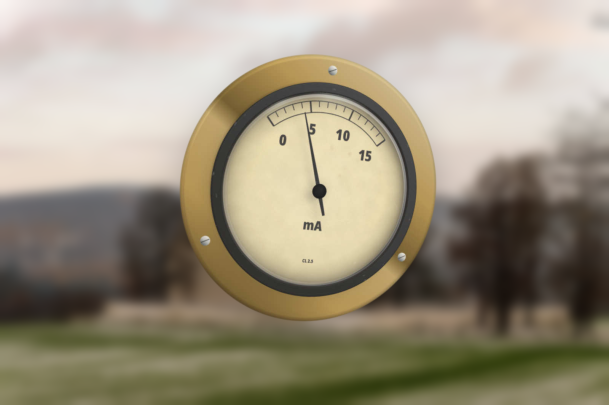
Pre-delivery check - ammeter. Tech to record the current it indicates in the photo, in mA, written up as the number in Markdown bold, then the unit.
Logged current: **4** mA
